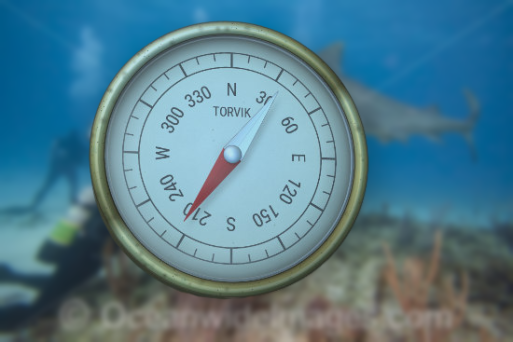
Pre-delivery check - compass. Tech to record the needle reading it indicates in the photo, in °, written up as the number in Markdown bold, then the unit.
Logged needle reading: **215** °
